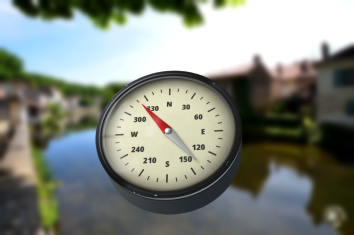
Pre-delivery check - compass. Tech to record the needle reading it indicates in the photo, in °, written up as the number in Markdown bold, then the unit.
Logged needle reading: **320** °
